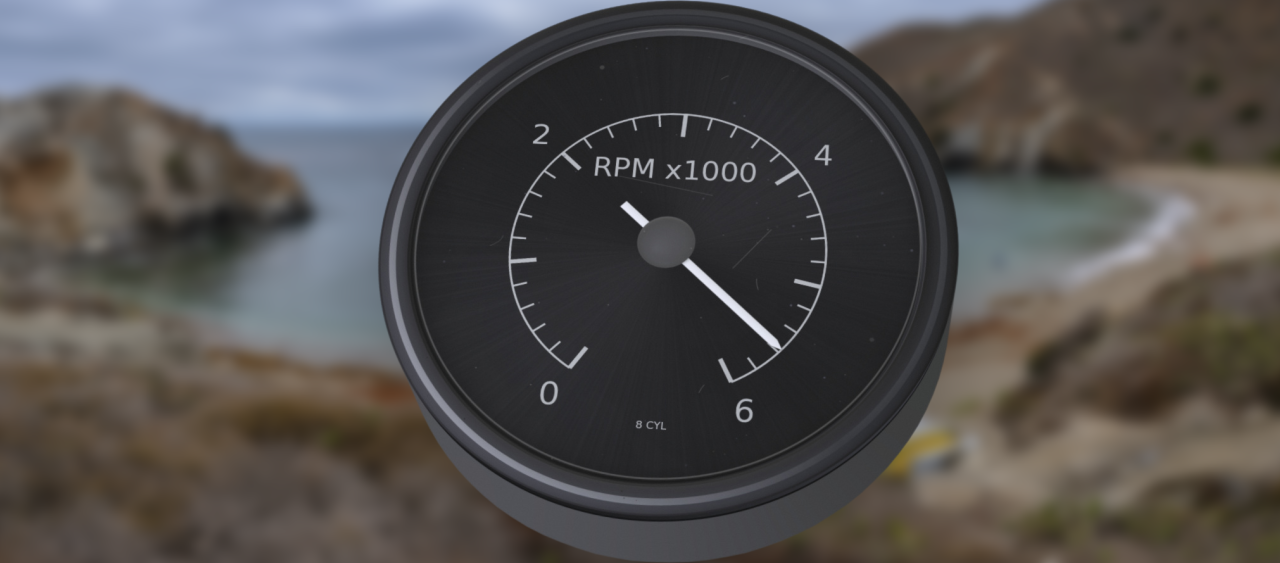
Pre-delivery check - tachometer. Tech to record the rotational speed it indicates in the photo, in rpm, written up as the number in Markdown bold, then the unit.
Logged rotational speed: **5600** rpm
